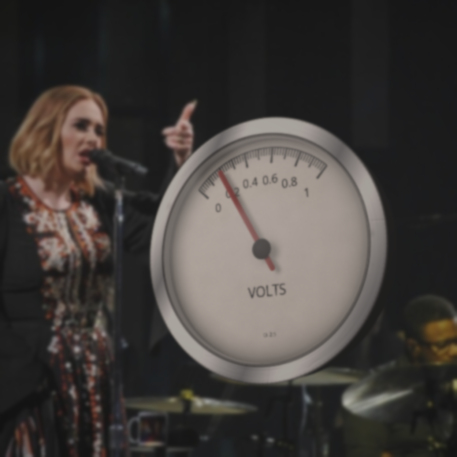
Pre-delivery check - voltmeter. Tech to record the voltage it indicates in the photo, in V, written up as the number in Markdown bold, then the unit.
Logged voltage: **0.2** V
